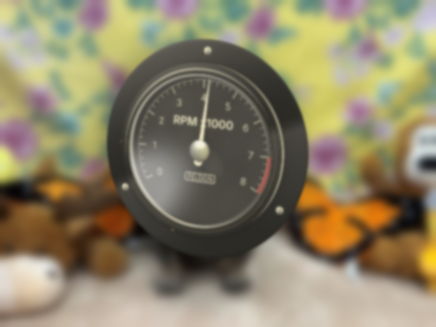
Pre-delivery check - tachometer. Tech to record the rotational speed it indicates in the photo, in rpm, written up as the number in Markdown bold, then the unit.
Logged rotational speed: **4200** rpm
